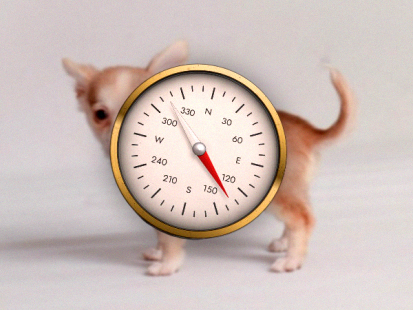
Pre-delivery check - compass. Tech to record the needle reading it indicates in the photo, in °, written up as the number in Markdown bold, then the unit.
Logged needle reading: **135** °
